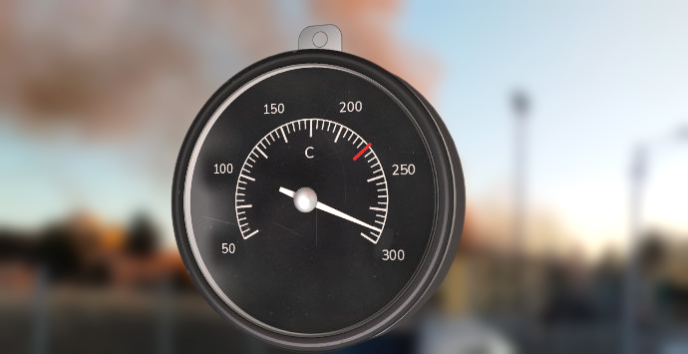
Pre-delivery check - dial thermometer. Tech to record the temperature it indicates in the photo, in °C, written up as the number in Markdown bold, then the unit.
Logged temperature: **290** °C
